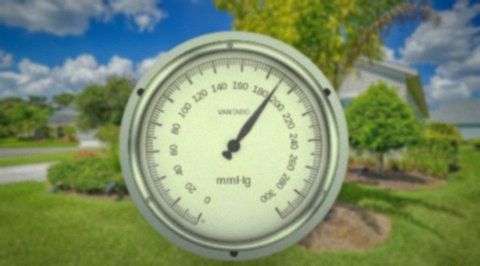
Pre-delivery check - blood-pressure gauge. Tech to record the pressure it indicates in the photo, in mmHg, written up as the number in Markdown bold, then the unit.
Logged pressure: **190** mmHg
